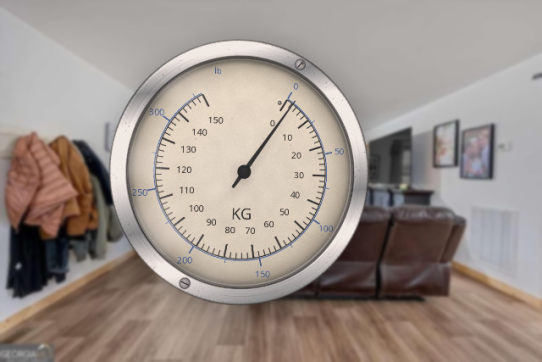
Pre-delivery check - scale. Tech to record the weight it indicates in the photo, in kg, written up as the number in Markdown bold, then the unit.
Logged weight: **2** kg
